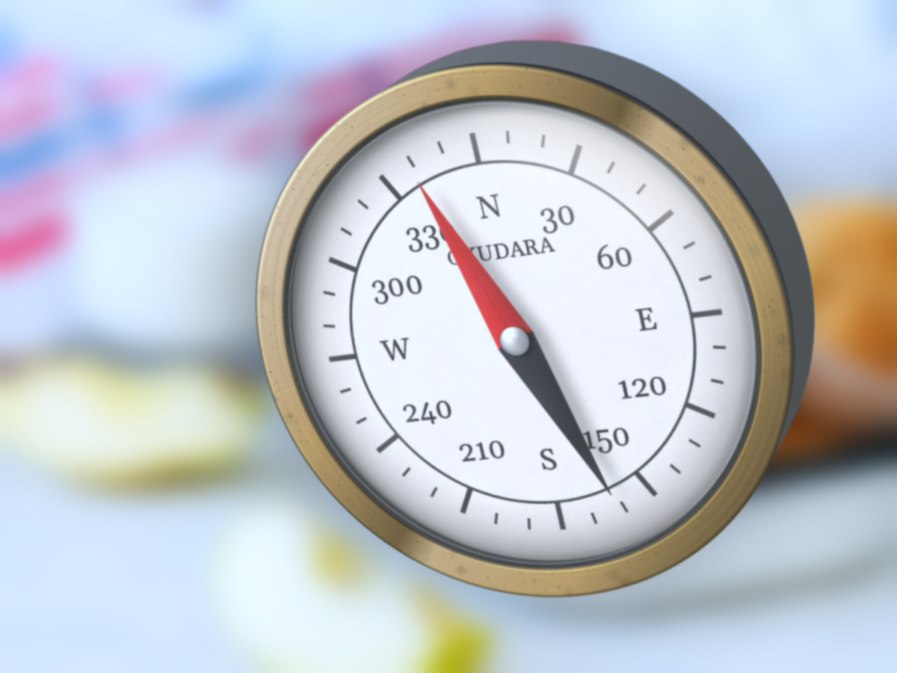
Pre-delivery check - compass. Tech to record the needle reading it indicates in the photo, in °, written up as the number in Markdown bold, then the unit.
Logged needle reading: **340** °
